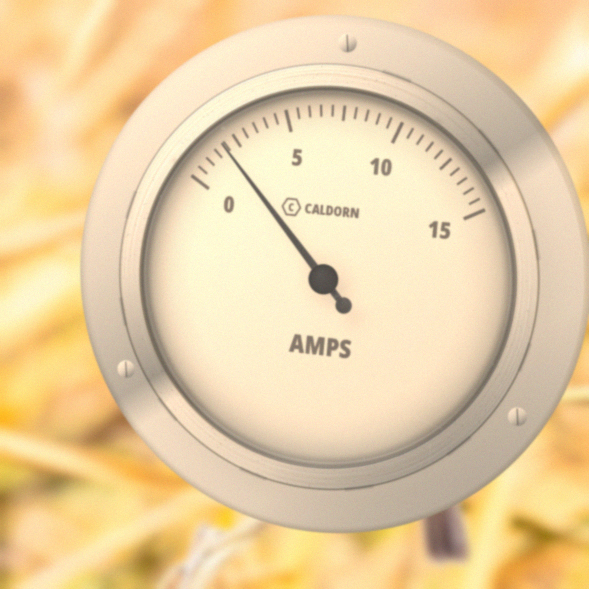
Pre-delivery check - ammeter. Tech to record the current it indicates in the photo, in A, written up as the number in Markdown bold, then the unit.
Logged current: **2** A
